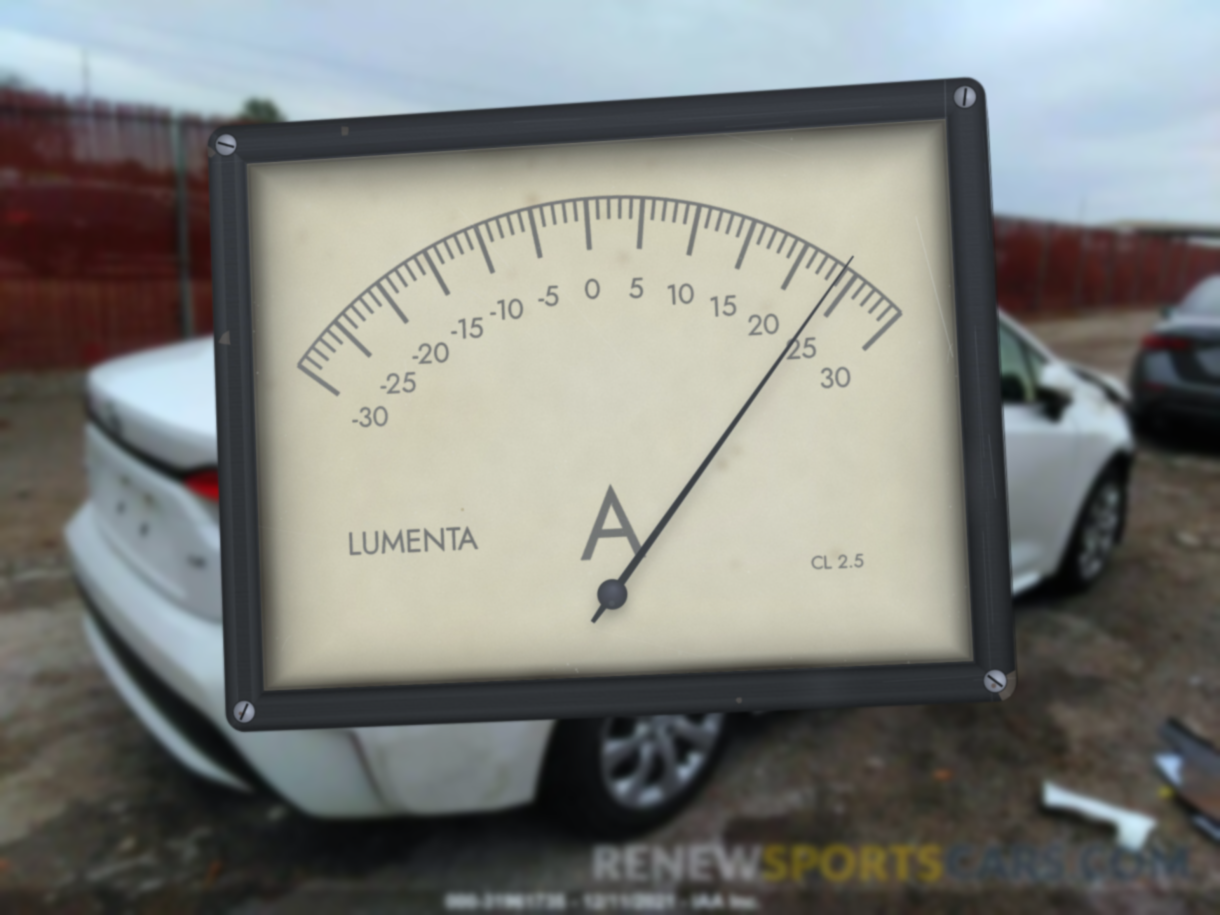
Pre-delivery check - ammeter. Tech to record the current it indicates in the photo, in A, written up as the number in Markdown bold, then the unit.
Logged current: **24** A
